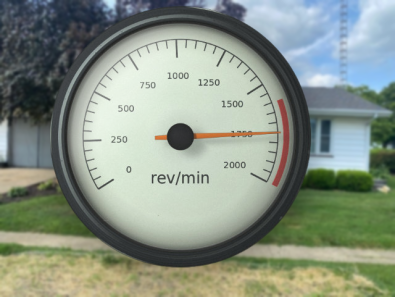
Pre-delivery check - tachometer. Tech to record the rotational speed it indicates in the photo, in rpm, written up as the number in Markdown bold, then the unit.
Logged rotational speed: **1750** rpm
